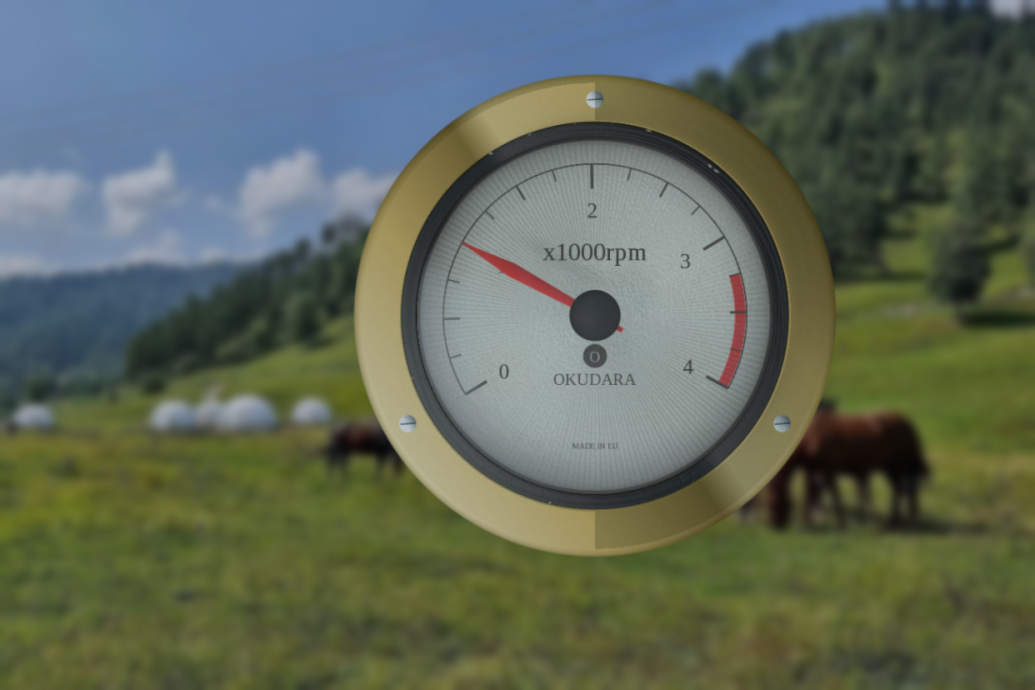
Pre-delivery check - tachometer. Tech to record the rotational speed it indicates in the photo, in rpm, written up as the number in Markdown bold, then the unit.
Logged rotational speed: **1000** rpm
